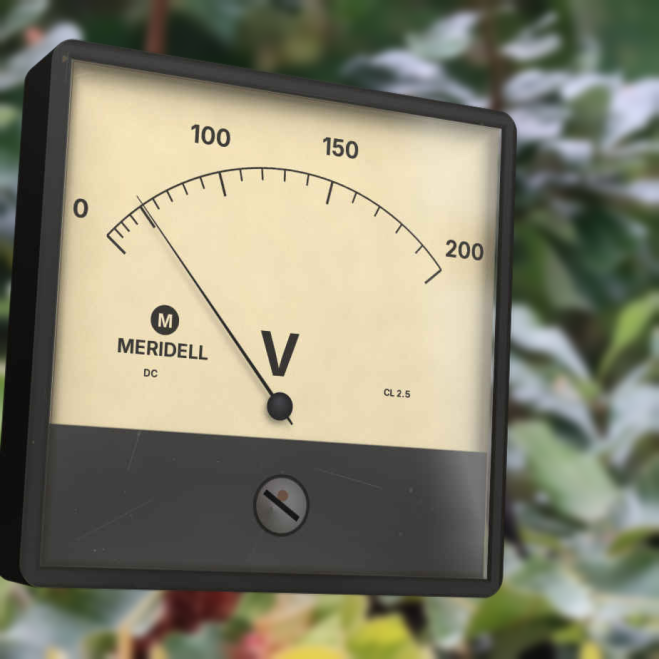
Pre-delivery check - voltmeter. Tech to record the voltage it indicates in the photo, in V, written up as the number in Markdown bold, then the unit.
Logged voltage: **50** V
